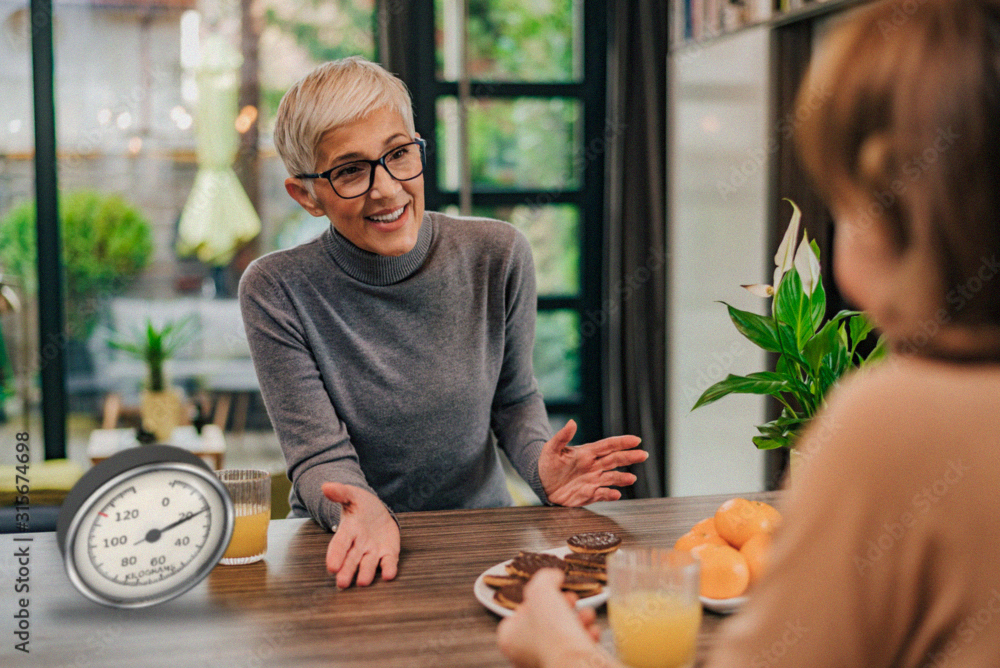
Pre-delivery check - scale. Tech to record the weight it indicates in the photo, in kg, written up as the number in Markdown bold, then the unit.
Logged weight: **20** kg
